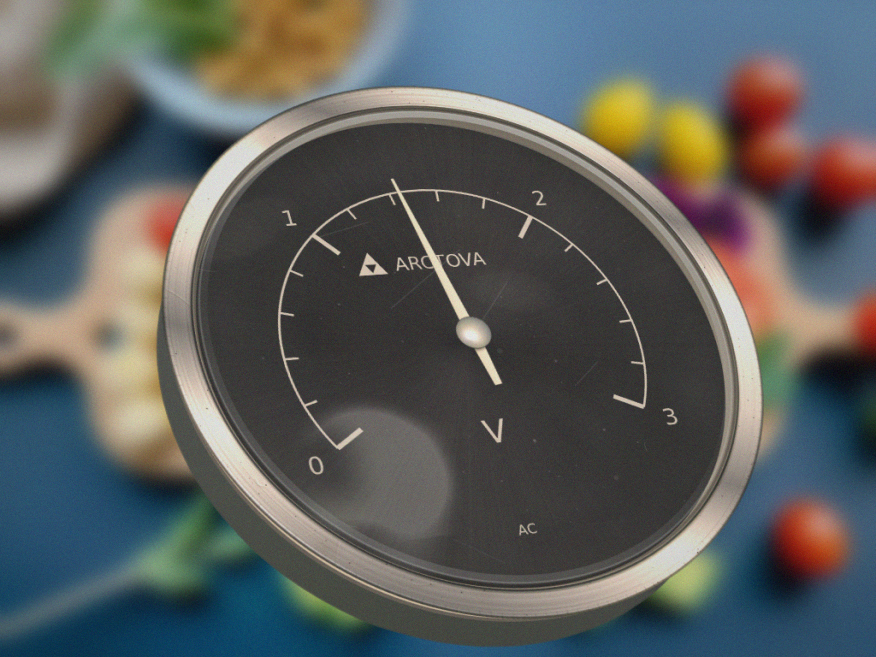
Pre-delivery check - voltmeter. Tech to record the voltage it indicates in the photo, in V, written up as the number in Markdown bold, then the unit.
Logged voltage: **1.4** V
